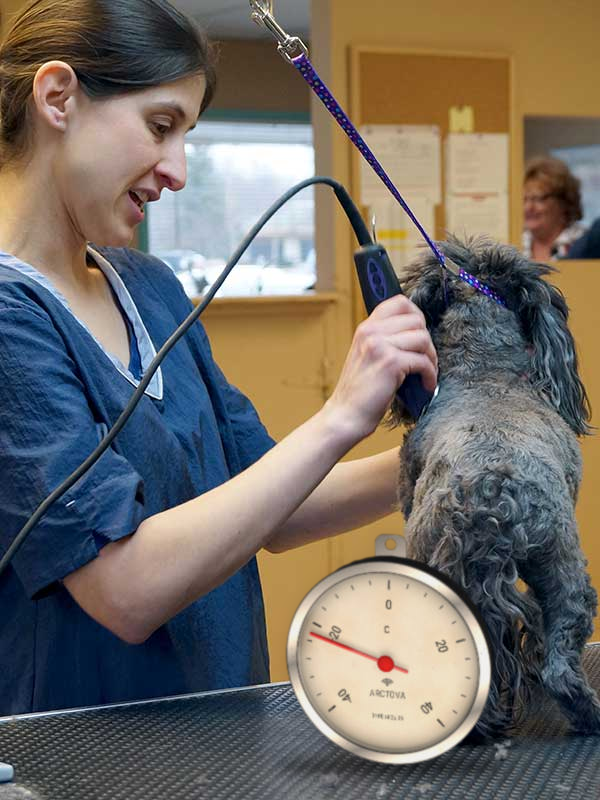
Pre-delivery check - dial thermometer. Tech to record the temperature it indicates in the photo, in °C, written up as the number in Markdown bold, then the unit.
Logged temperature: **-22** °C
